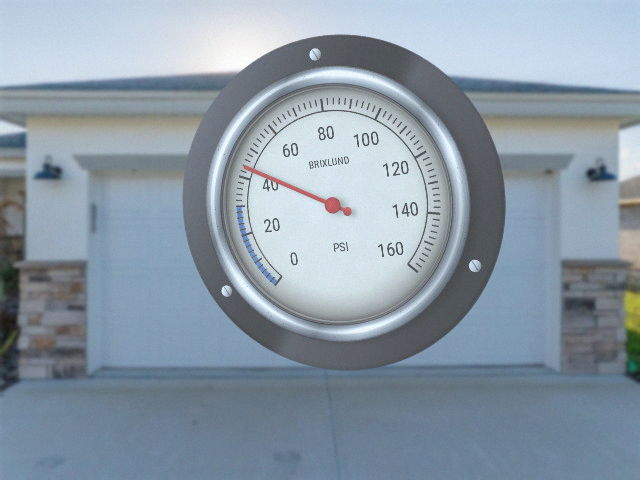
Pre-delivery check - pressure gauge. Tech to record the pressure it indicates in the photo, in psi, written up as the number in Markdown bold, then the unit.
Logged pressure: **44** psi
